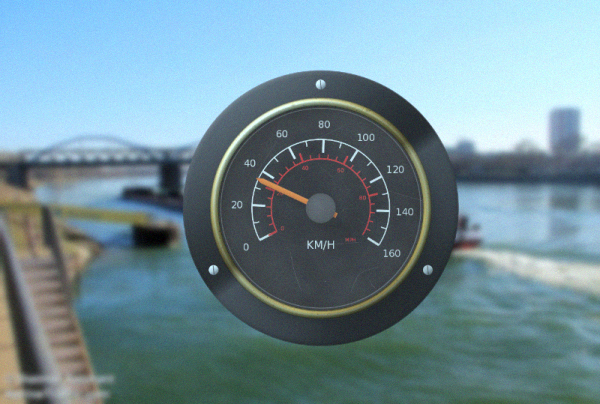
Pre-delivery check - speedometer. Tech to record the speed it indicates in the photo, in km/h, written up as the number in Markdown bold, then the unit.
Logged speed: **35** km/h
